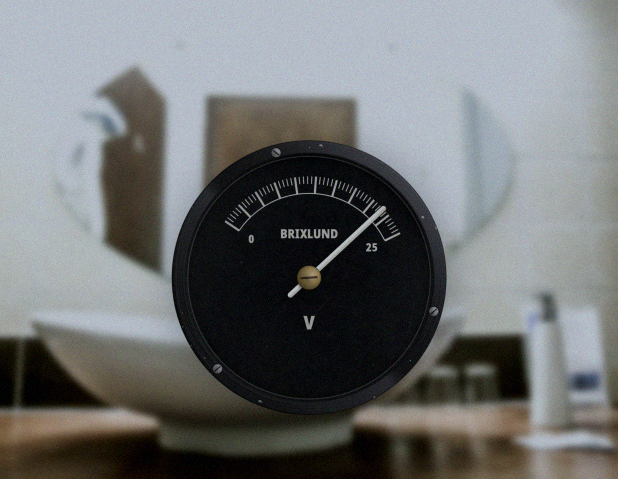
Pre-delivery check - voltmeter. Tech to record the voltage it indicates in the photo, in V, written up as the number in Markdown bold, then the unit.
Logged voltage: **21.5** V
